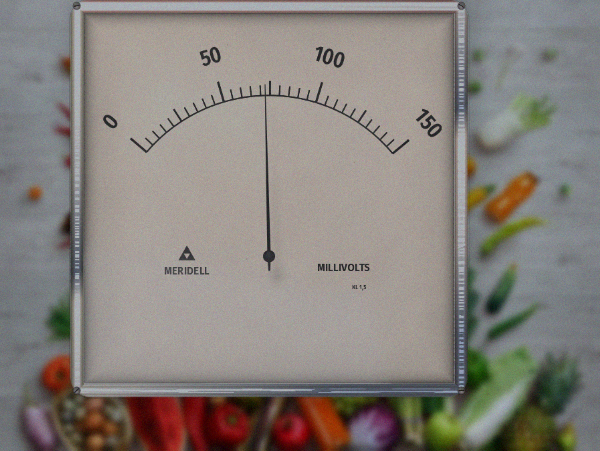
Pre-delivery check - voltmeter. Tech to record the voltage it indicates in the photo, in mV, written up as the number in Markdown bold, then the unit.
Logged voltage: **72.5** mV
